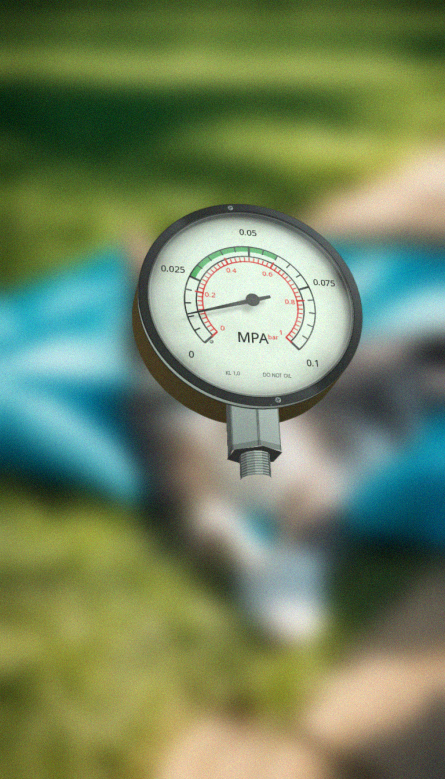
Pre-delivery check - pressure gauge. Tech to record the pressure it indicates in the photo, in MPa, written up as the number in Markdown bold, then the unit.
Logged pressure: **0.01** MPa
